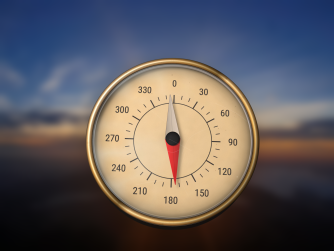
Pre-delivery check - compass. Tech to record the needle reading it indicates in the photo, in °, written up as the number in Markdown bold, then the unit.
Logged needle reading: **175** °
